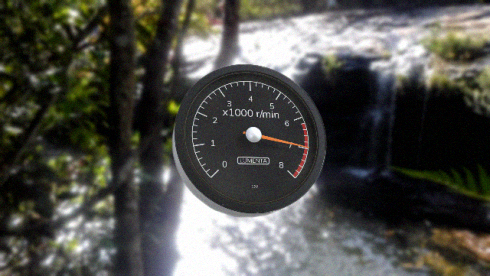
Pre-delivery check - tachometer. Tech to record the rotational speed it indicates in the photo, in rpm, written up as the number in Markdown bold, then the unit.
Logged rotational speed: **7000** rpm
